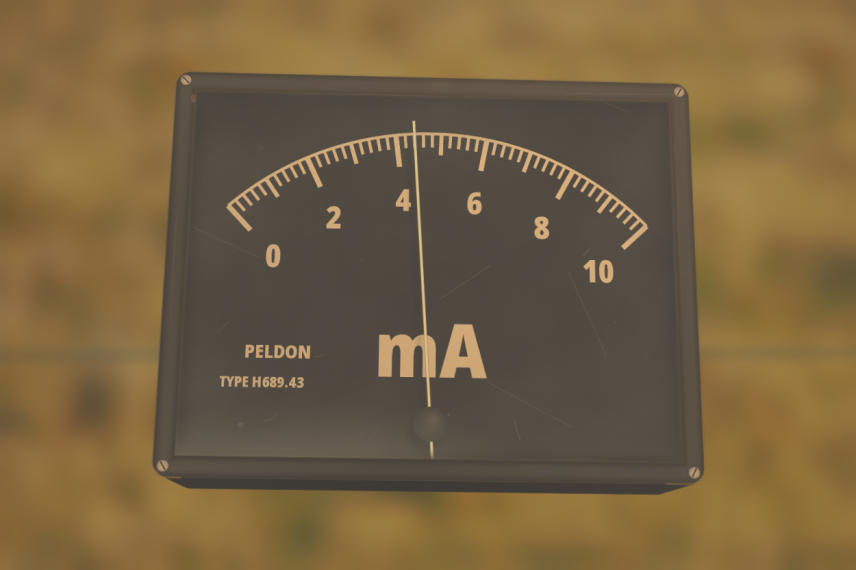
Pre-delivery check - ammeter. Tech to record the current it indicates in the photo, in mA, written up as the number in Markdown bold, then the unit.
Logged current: **4.4** mA
